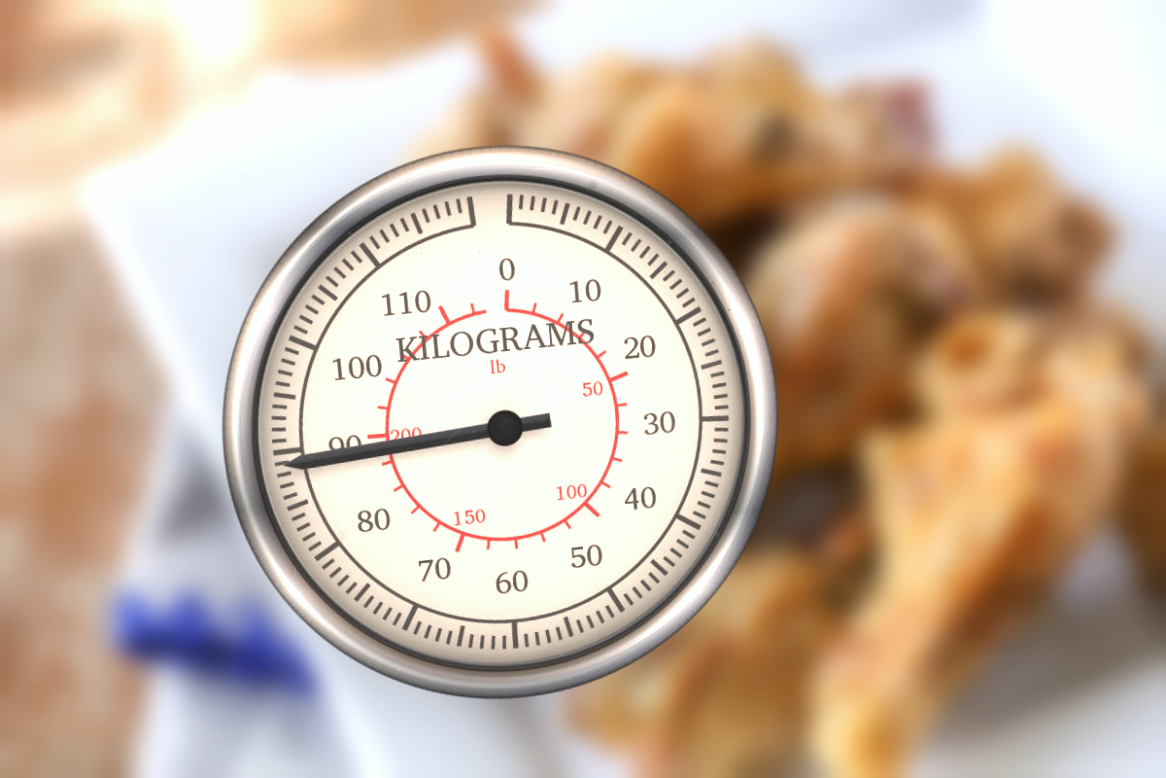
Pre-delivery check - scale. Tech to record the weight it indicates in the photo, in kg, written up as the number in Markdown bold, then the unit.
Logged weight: **89** kg
